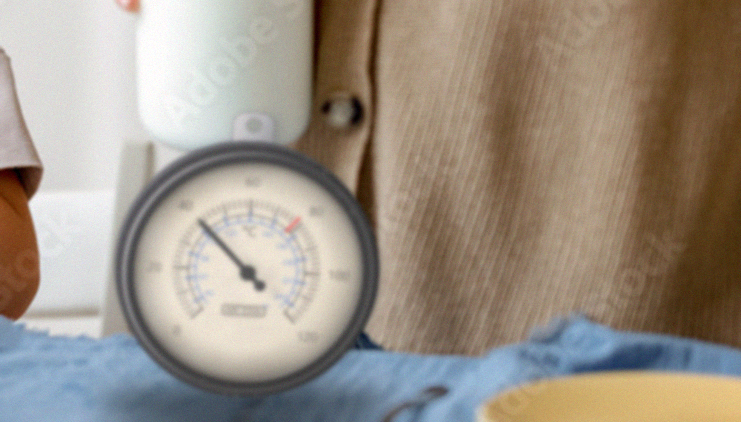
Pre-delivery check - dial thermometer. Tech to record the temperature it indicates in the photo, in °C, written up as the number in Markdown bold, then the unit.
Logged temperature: **40** °C
